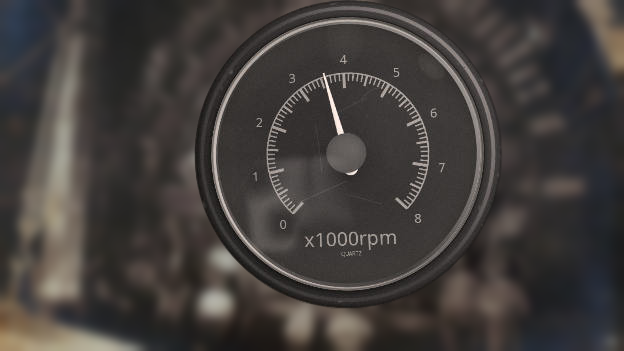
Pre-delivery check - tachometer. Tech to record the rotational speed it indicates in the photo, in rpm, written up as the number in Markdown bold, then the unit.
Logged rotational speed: **3600** rpm
